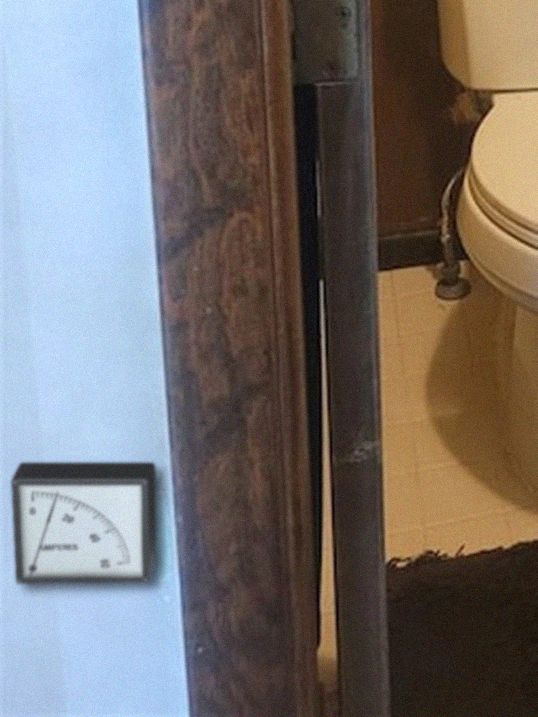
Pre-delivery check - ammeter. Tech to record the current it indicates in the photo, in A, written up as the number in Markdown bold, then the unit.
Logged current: **10** A
